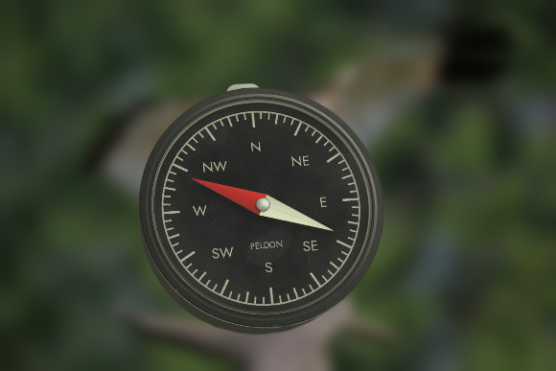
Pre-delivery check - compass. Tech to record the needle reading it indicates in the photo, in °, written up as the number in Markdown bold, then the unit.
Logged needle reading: **295** °
